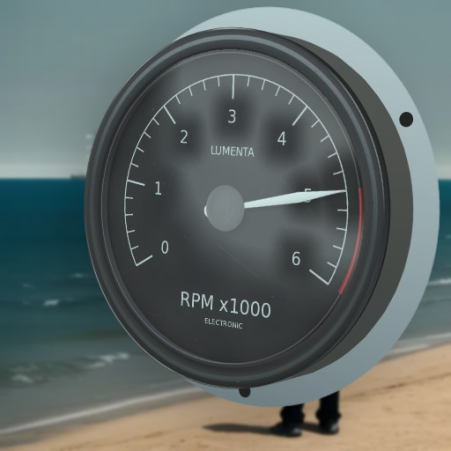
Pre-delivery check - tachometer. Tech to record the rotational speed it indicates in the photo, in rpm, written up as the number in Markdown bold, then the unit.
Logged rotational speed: **5000** rpm
